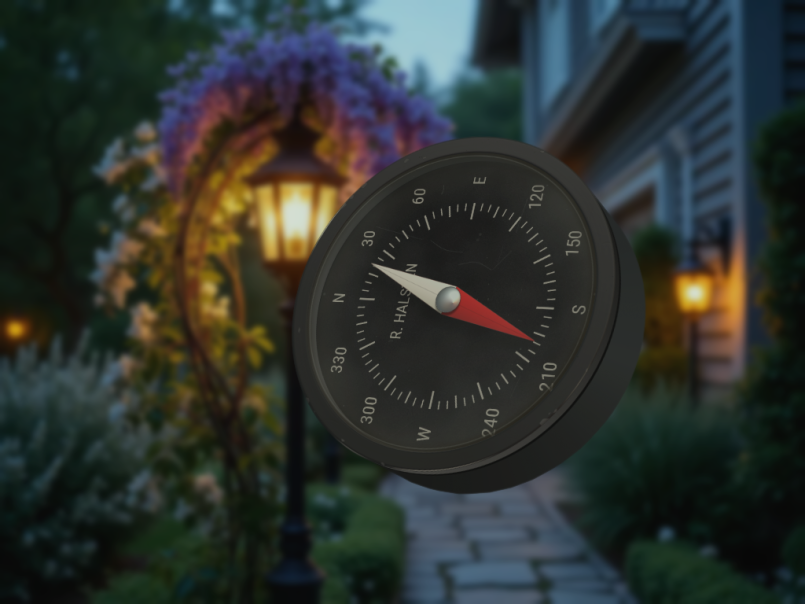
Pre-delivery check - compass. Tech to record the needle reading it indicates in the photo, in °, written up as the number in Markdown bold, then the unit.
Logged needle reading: **200** °
